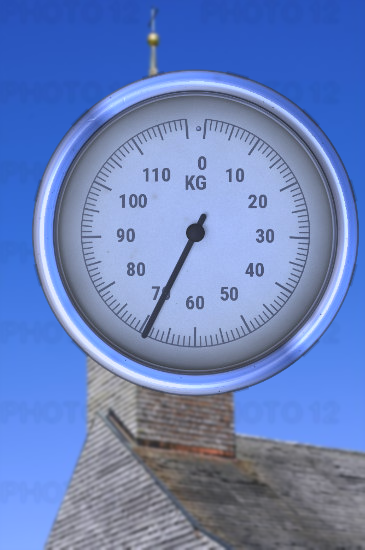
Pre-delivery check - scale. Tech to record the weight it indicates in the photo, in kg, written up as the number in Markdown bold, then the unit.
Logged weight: **69** kg
